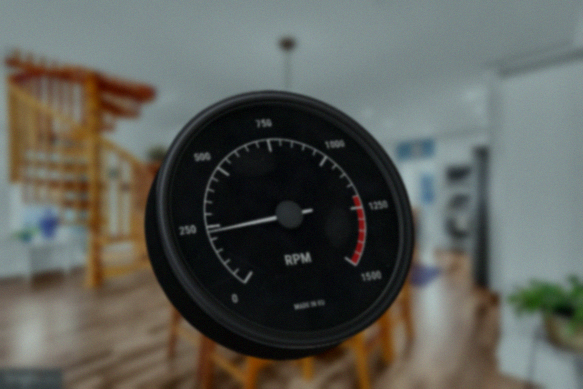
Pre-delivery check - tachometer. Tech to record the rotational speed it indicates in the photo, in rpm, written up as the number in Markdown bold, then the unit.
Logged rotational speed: **225** rpm
